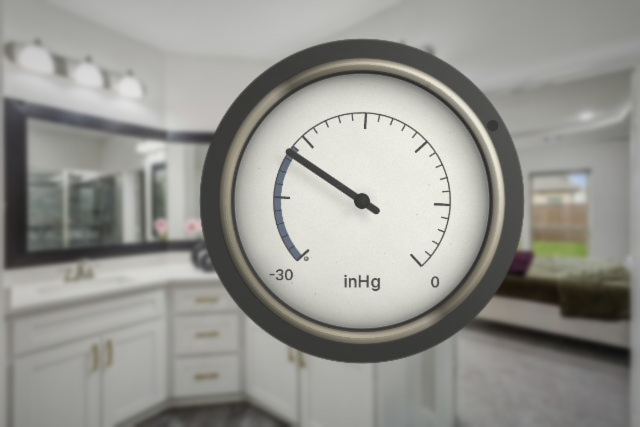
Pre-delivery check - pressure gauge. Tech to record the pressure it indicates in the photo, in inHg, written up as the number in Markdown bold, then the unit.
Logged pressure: **-21.5** inHg
